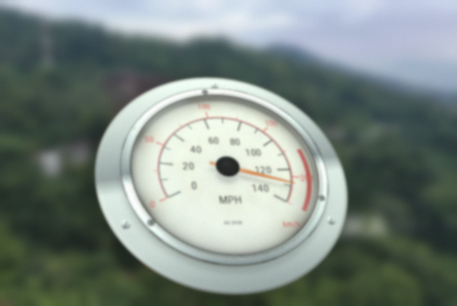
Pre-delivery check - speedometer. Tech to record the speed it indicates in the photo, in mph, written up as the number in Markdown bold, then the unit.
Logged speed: **130** mph
